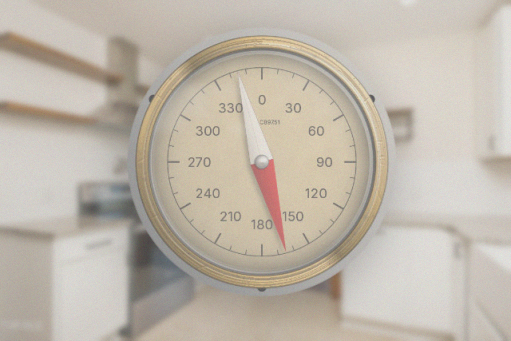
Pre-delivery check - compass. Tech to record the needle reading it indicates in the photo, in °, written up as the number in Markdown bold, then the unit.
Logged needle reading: **165** °
